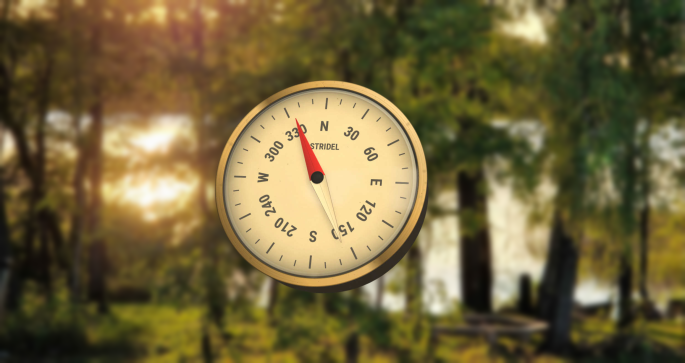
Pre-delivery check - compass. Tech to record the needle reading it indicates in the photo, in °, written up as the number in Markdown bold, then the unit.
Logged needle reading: **335** °
